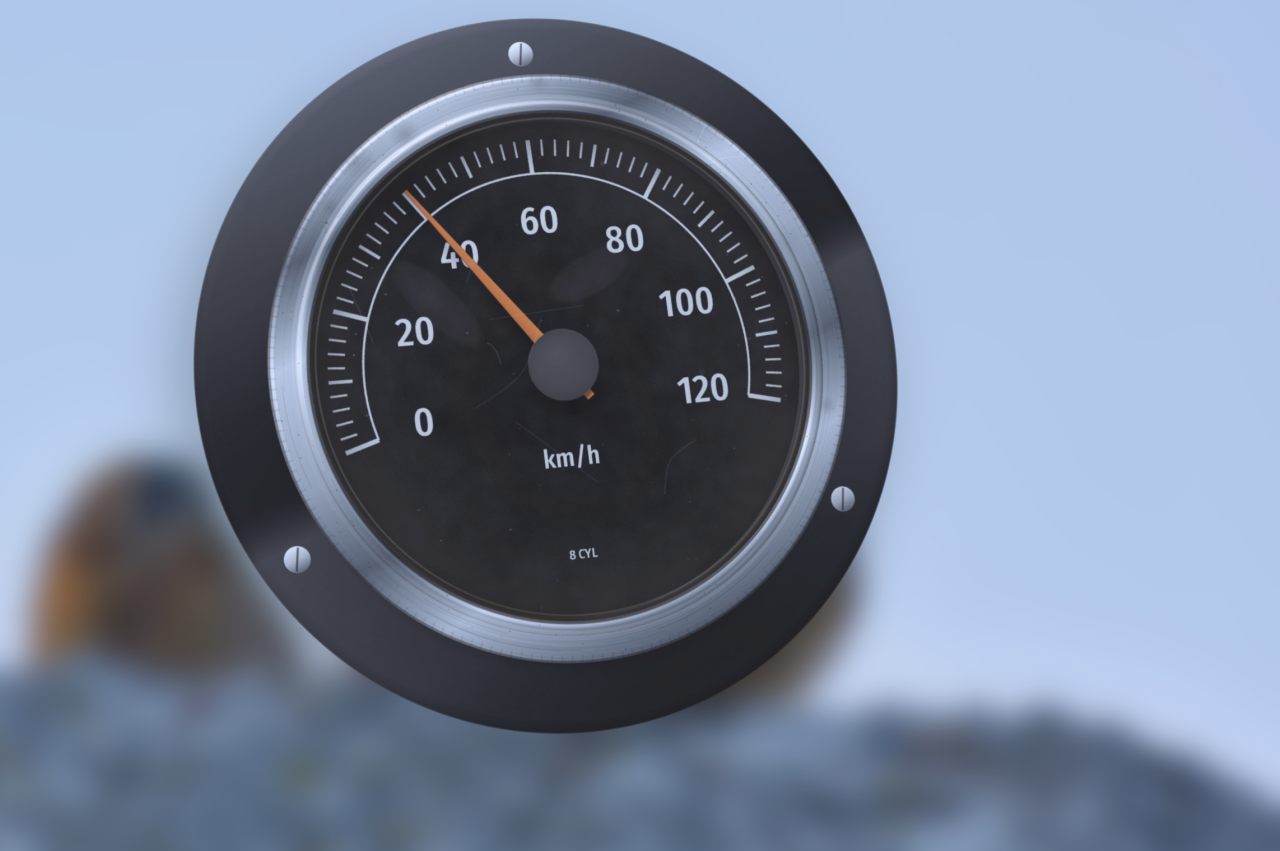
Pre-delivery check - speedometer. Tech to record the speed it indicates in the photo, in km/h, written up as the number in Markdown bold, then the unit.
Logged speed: **40** km/h
